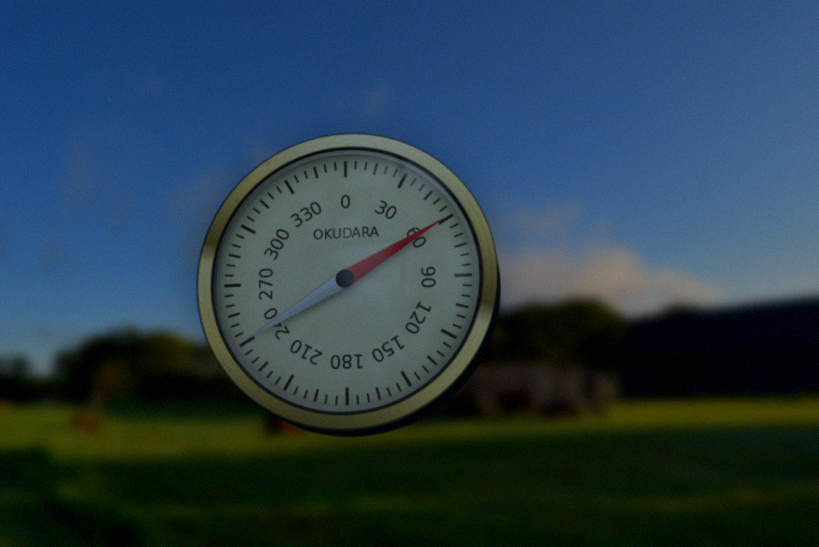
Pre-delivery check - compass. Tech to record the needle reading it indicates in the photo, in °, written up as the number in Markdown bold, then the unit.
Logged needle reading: **60** °
